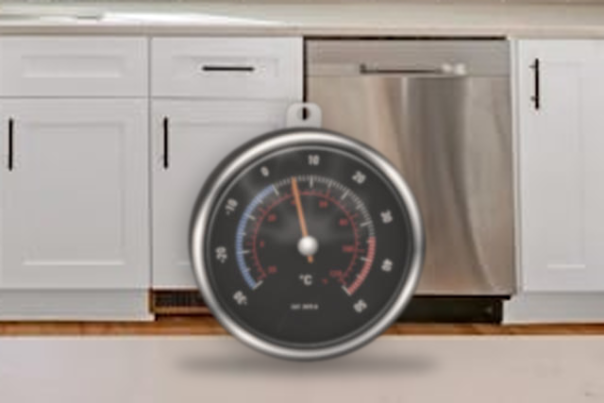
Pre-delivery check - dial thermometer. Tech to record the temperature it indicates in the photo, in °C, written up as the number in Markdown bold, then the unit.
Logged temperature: **5** °C
